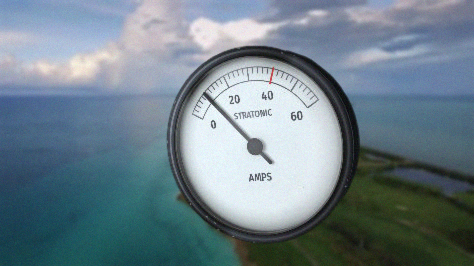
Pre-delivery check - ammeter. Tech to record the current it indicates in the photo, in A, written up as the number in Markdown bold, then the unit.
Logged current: **10** A
